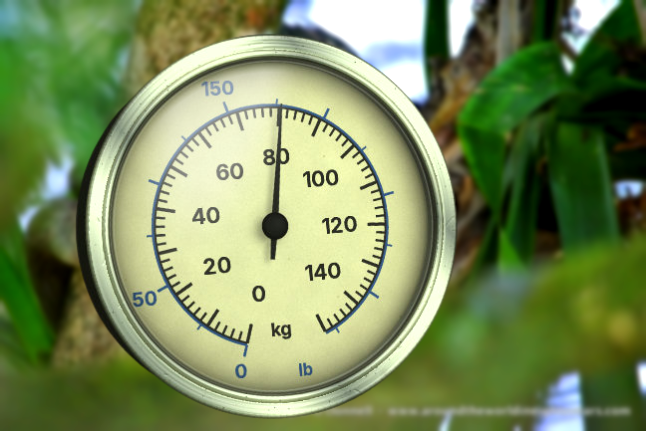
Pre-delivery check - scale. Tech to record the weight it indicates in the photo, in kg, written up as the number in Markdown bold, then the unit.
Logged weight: **80** kg
